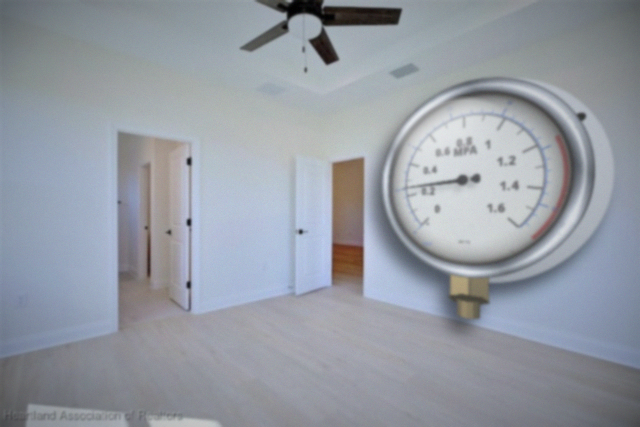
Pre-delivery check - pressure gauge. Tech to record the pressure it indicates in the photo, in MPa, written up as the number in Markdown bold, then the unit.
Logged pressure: **0.25** MPa
